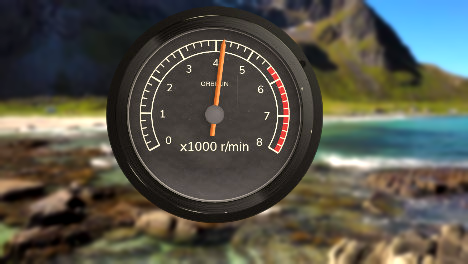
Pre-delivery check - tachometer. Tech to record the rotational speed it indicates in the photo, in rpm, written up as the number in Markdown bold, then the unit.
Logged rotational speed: **4200** rpm
